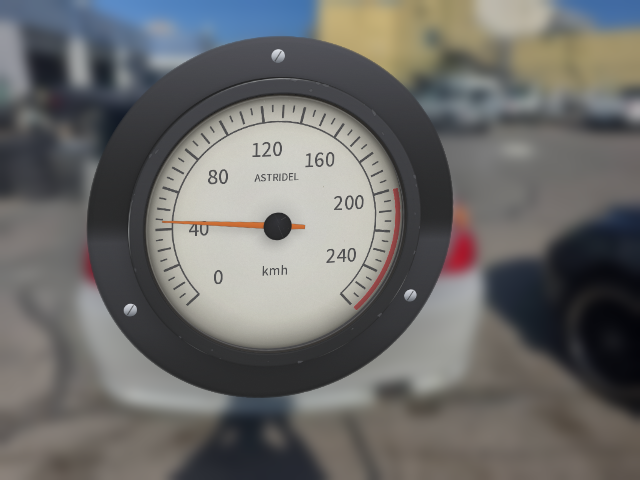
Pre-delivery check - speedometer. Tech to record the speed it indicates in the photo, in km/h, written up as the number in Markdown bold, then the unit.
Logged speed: **45** km/h
